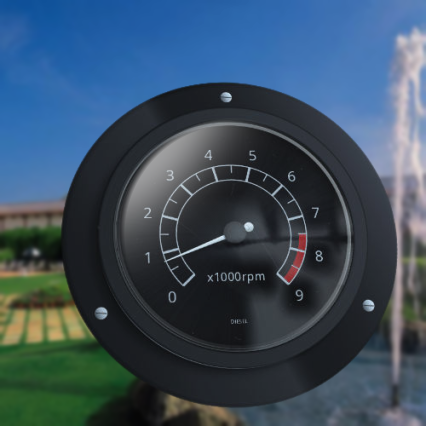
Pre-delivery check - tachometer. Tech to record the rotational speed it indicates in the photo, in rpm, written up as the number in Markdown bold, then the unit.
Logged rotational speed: **750** rpm
